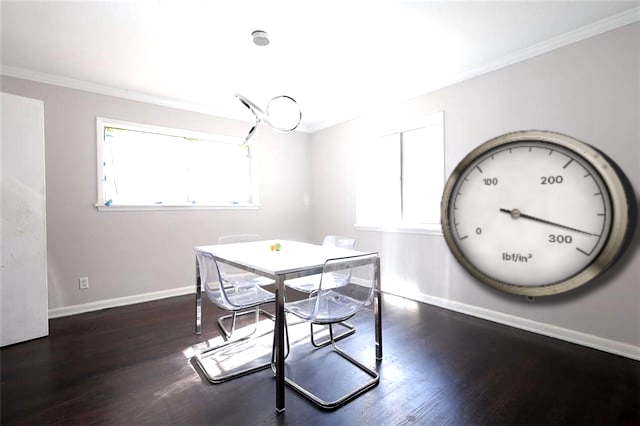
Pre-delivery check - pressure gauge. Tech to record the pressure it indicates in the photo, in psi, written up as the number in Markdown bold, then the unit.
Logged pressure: **280** psi
